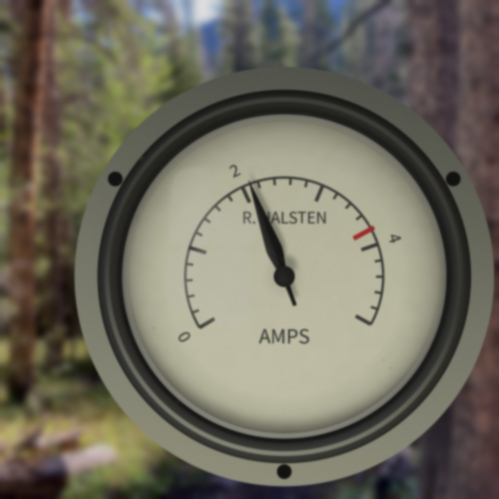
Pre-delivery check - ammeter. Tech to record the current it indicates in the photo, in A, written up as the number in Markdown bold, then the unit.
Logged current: **2.1** A
